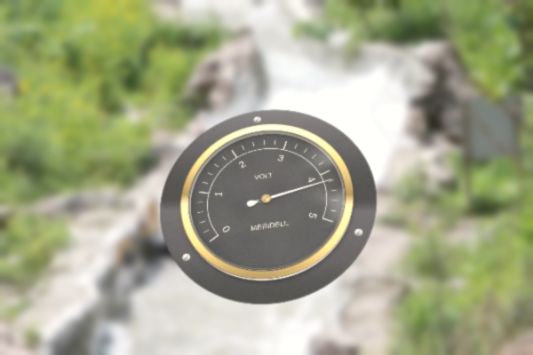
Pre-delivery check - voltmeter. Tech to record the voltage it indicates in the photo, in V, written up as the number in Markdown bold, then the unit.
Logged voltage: **4.2** V
